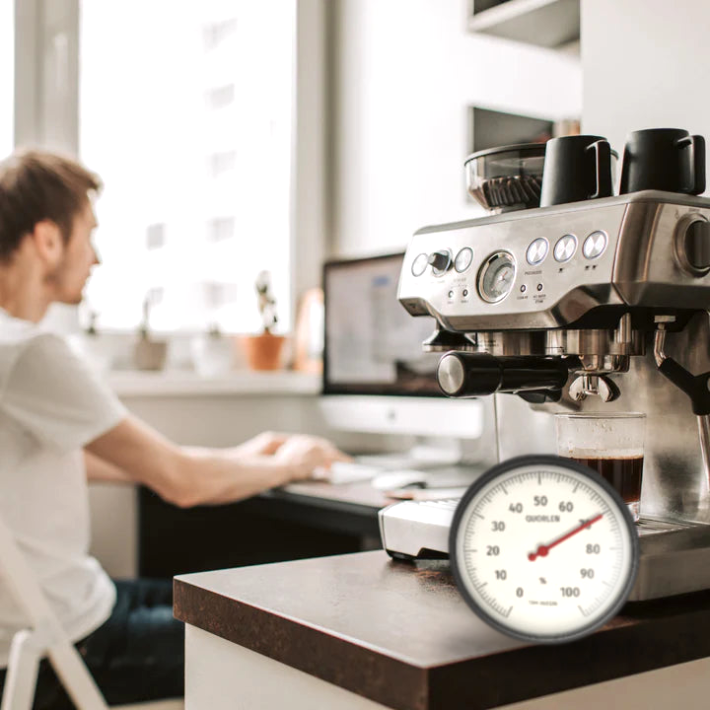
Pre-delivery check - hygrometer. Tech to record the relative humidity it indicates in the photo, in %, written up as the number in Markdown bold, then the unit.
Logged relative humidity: **70** %
